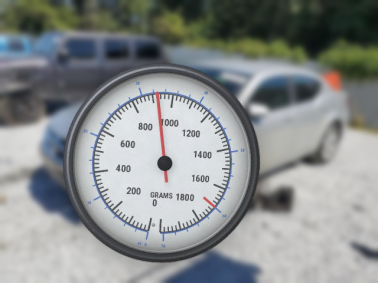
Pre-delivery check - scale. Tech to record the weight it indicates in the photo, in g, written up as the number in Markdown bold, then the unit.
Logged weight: **920** g
